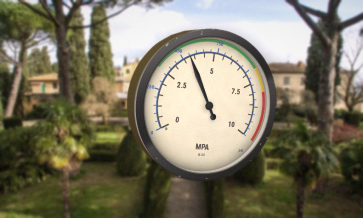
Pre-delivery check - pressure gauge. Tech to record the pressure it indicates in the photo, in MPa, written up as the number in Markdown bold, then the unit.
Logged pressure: **3.75** MPa
